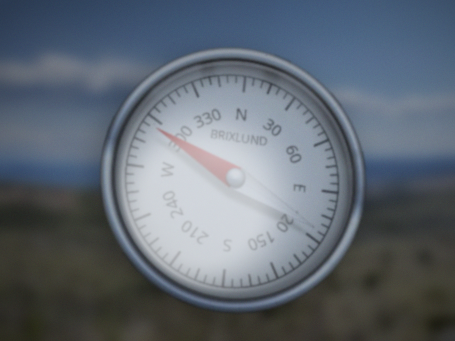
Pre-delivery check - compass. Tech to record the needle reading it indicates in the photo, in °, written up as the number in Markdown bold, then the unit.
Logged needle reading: **295** °
